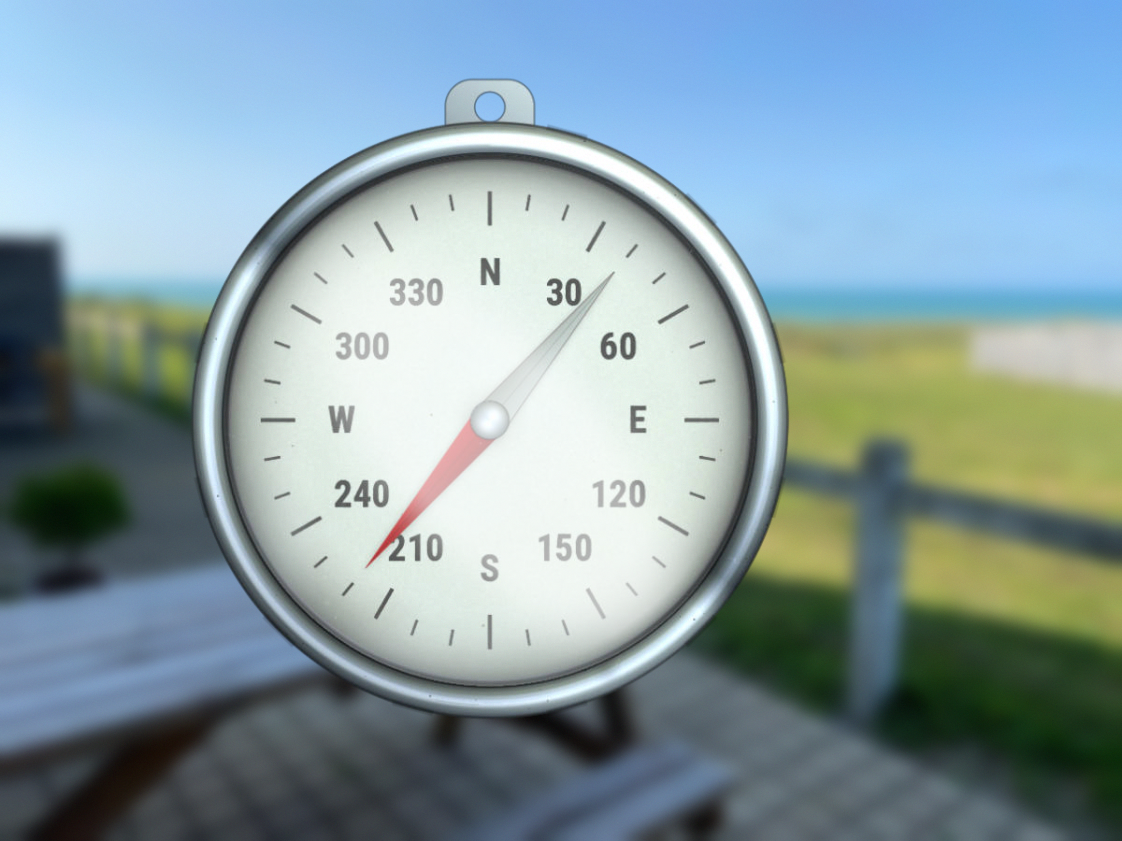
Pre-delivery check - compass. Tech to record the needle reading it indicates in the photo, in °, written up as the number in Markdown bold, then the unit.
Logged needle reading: **220** °
